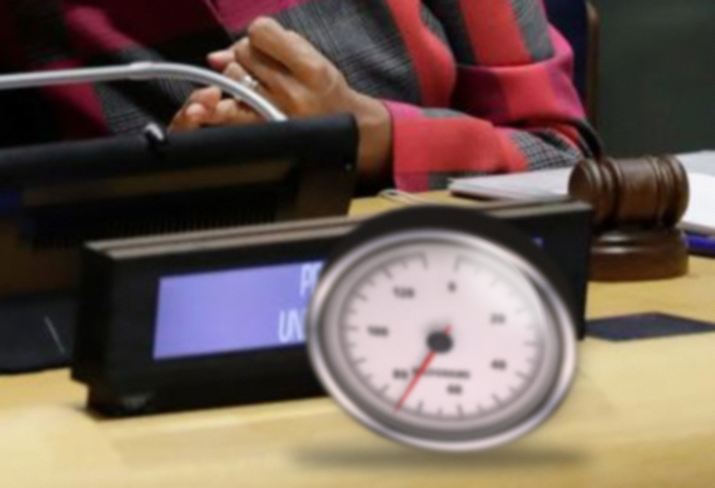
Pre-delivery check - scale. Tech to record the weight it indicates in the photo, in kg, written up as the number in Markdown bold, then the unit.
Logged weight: **75** kg
